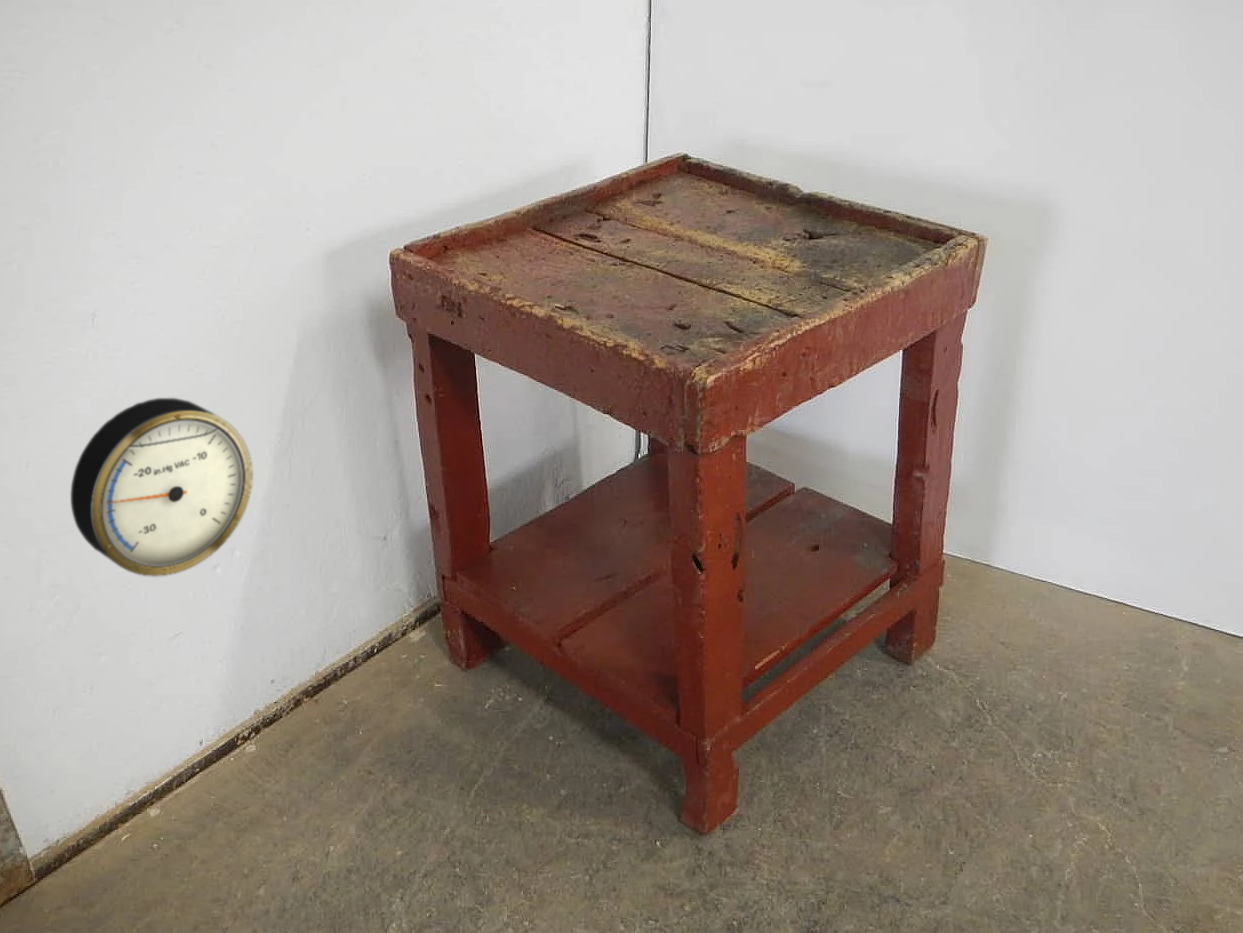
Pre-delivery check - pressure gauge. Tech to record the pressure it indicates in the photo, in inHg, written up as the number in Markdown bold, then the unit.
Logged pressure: **-24** inHg
